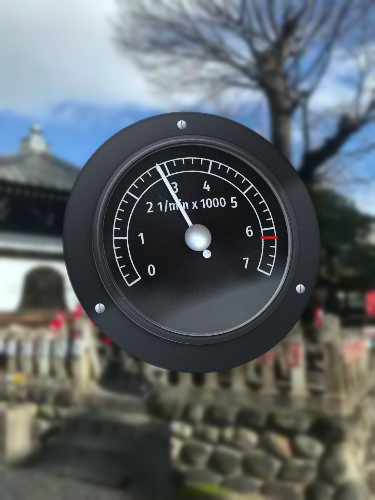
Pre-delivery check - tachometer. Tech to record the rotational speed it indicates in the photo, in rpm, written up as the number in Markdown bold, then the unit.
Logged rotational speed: **2800** rpm
